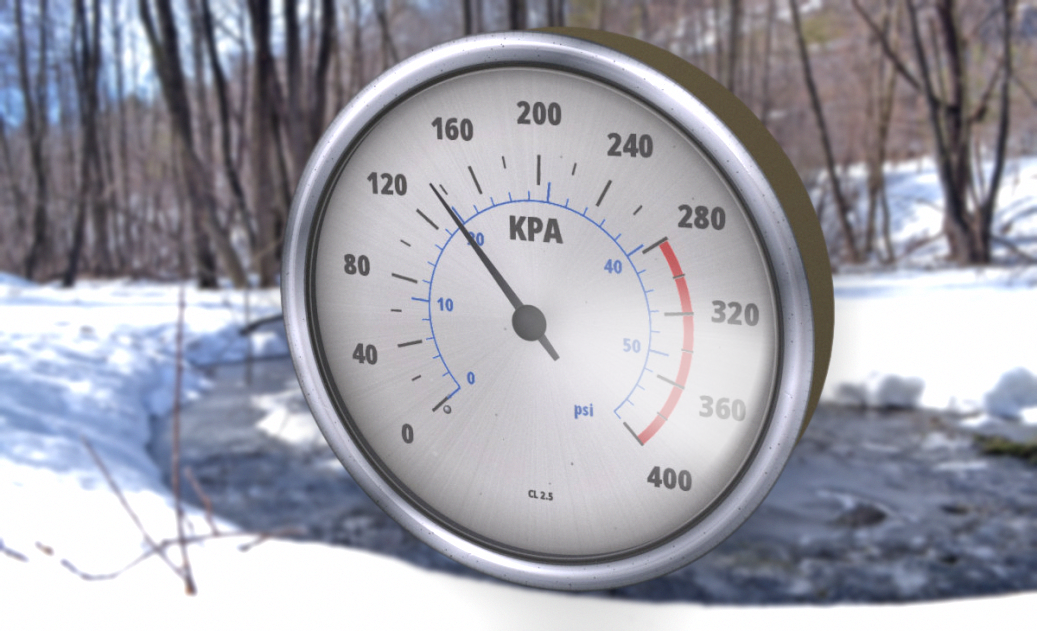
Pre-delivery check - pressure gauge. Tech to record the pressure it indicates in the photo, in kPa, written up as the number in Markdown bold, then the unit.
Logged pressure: **140** kPa
